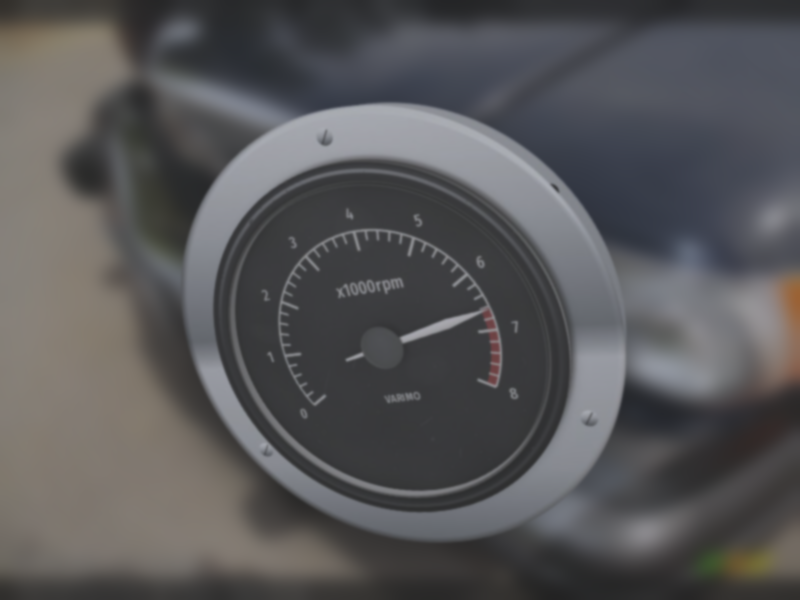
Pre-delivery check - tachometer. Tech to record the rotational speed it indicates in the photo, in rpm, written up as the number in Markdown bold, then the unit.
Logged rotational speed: **6600** rpm
